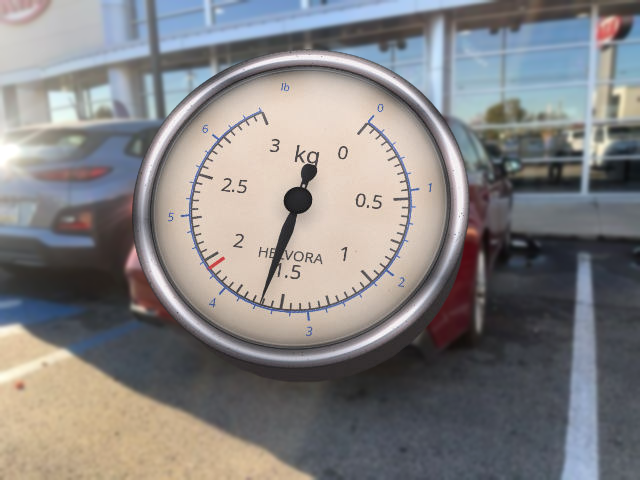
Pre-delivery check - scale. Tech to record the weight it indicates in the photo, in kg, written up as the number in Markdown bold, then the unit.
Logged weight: **1.6** kg
